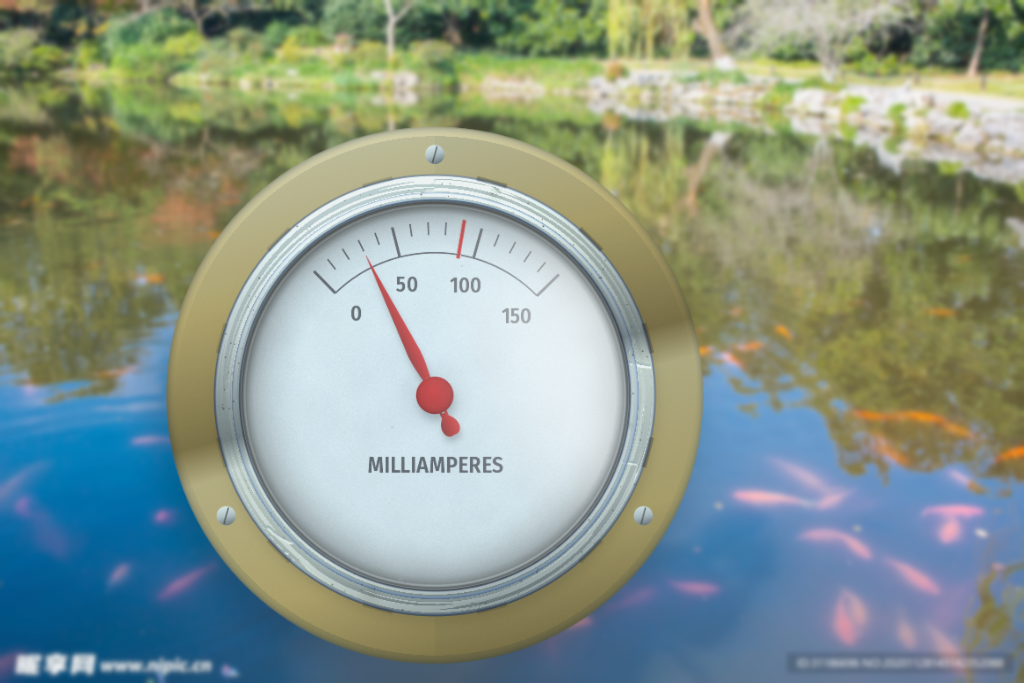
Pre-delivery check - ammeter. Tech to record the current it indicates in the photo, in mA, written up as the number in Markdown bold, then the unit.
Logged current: **30** mA
